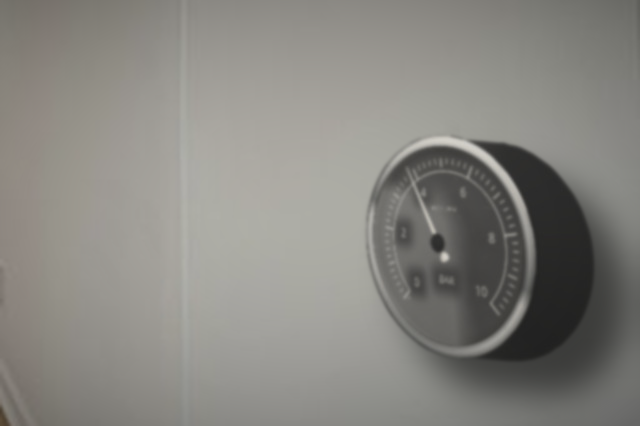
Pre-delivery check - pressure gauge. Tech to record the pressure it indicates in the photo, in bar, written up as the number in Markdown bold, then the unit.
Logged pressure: **4** bar
